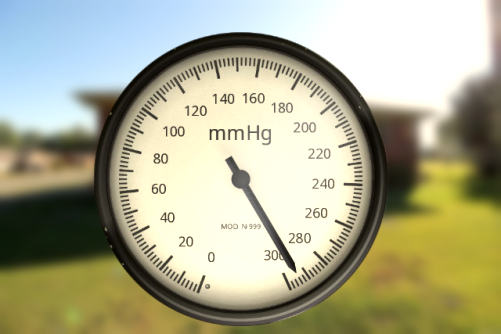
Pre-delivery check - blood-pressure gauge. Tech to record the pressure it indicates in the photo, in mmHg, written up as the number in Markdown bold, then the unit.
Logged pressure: **294** mmHg
